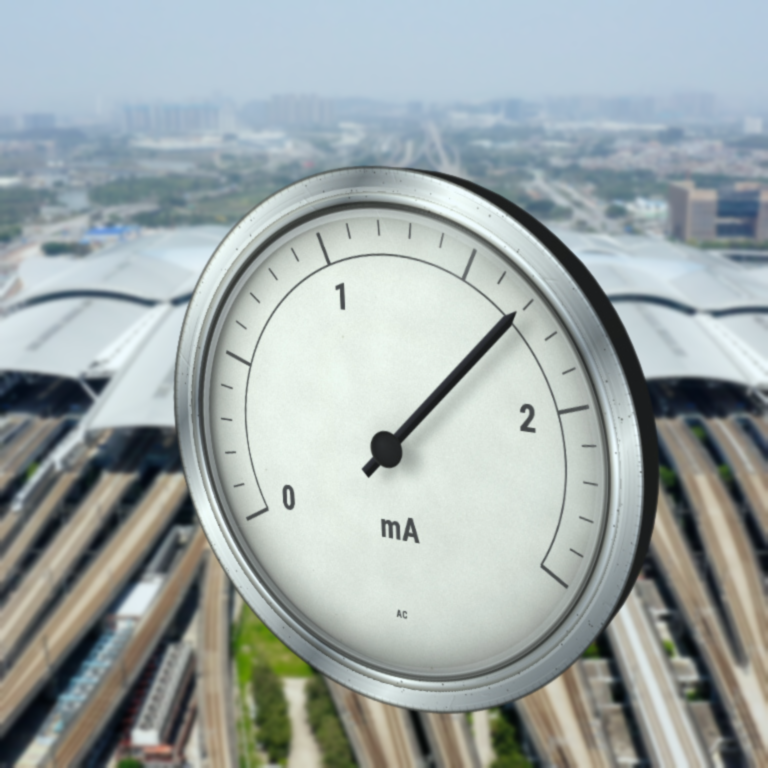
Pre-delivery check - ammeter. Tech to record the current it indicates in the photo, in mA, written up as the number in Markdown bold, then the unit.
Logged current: **1.7** mA
